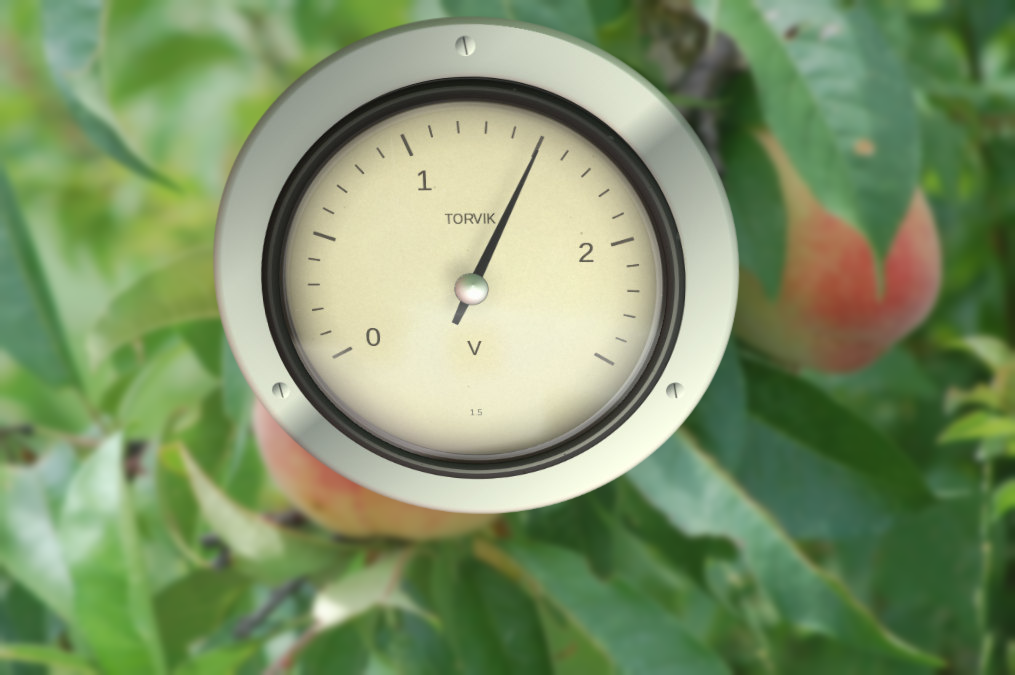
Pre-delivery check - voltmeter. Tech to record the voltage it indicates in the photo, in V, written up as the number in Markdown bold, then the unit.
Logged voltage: **1.5** V
